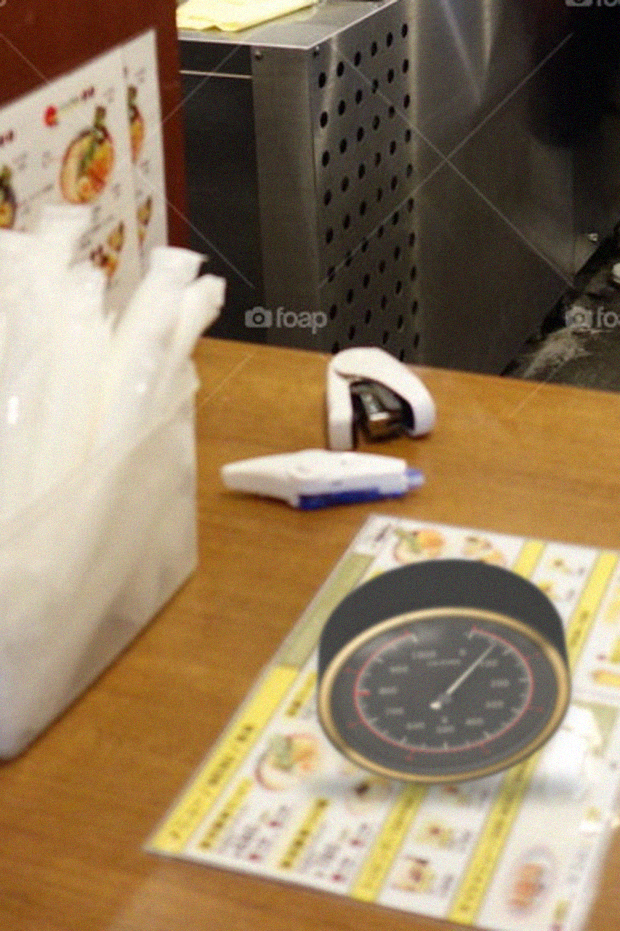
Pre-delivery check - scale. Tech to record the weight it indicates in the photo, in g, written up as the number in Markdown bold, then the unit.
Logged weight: **50** g
